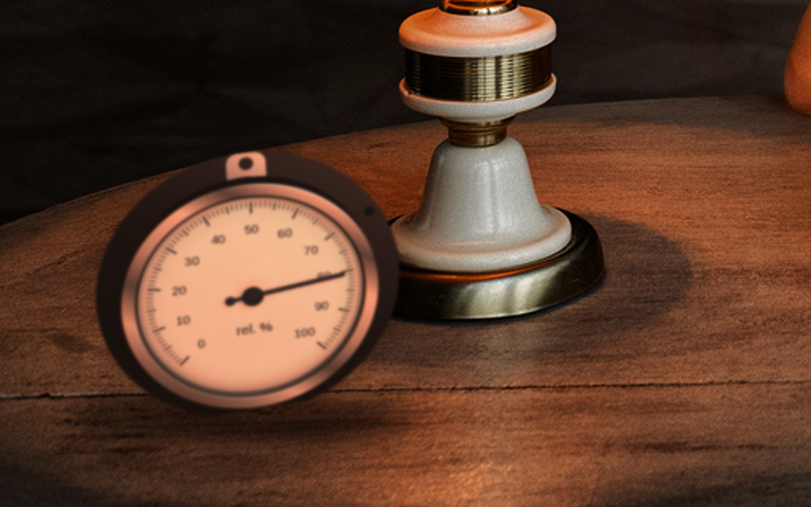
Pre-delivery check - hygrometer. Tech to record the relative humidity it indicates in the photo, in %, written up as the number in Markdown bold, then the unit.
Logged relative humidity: **80** %
